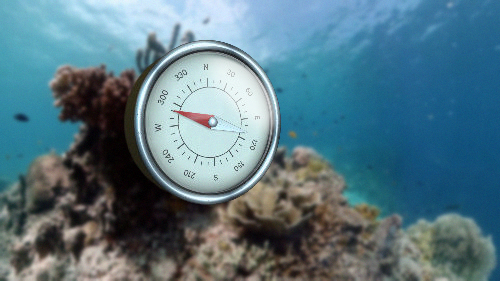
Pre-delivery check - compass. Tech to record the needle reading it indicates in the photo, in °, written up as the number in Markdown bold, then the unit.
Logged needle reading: **290** °
